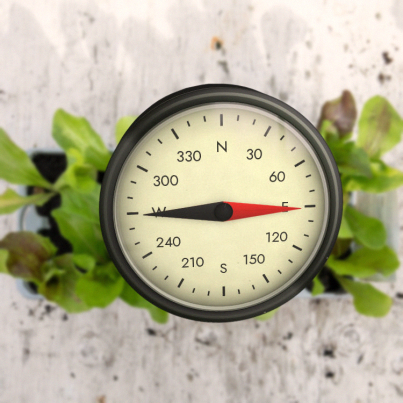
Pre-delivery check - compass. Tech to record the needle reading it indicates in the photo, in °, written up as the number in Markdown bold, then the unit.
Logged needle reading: **90** °
